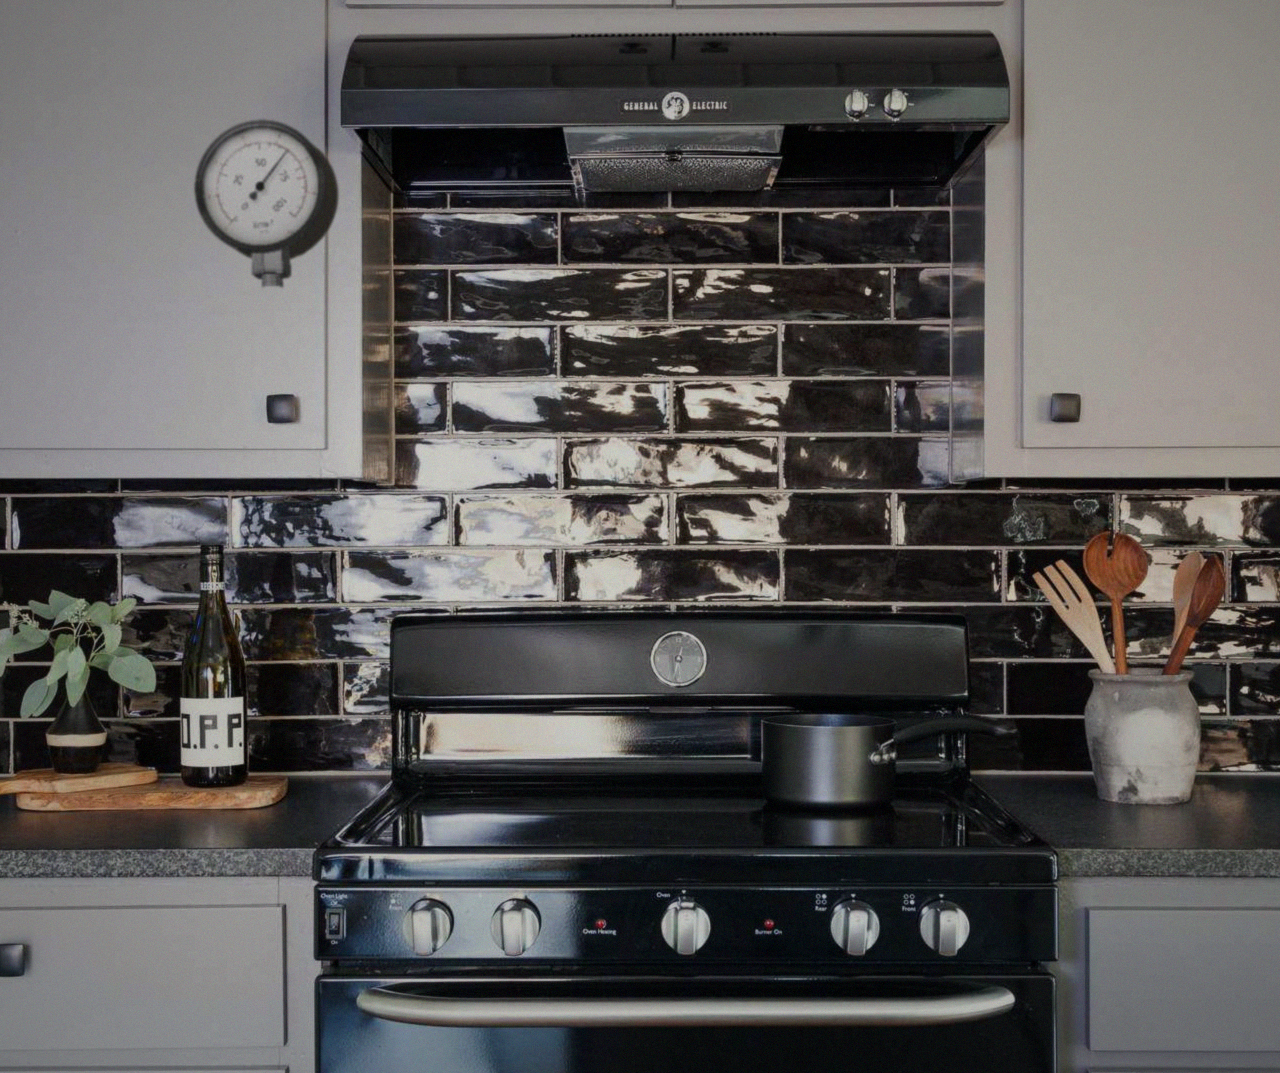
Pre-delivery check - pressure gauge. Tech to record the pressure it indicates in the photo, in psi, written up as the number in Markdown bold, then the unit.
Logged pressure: **65** psi
